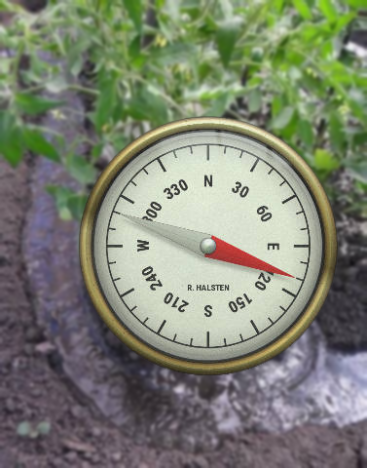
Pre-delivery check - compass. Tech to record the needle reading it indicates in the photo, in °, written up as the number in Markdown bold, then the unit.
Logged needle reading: **110** °
